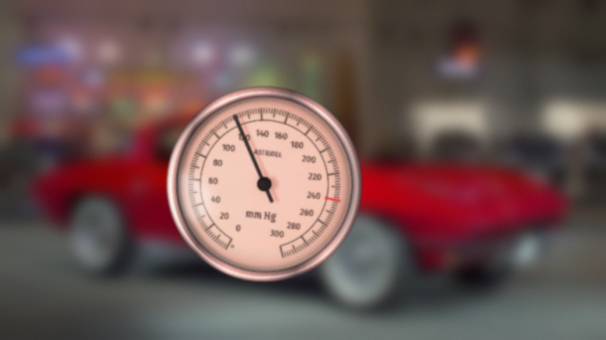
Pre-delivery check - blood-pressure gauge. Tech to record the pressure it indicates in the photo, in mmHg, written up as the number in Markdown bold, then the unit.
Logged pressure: **120** mmHg
